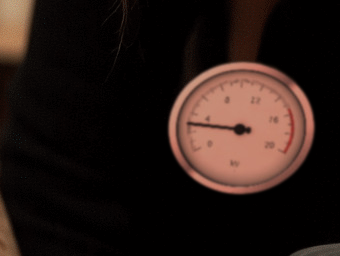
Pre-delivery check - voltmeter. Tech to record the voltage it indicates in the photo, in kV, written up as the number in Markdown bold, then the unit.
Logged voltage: **3** kV
